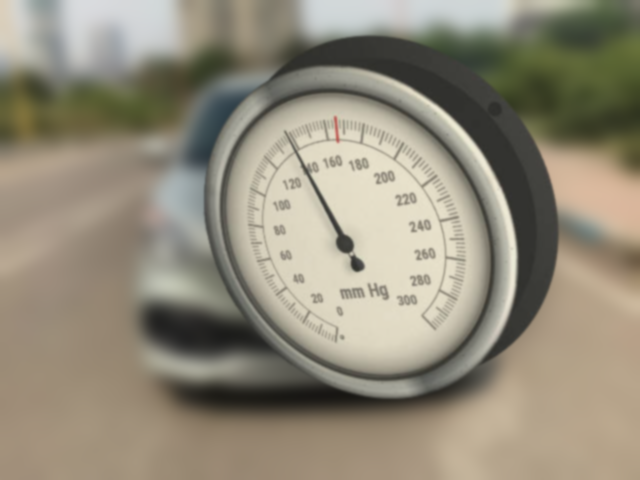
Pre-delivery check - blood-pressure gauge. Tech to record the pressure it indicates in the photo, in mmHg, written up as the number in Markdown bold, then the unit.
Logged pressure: **140** mmHg
